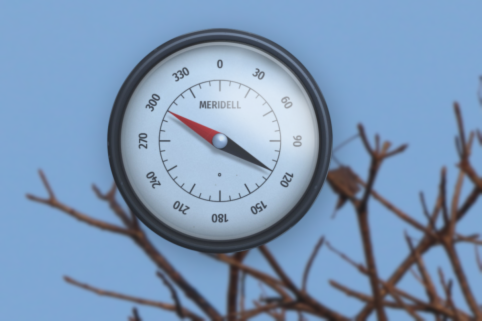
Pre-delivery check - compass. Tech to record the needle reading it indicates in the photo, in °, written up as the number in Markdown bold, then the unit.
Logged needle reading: **300** °
